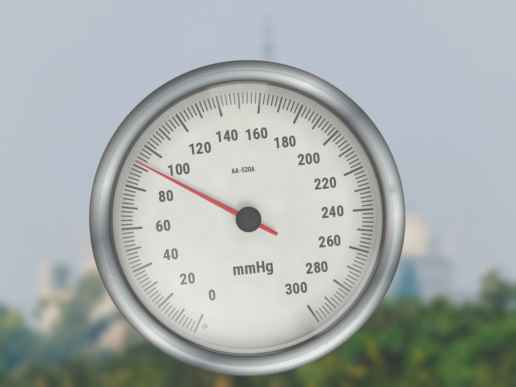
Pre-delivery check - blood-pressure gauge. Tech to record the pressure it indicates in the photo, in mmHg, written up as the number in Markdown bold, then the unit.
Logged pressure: **92** mmHg
